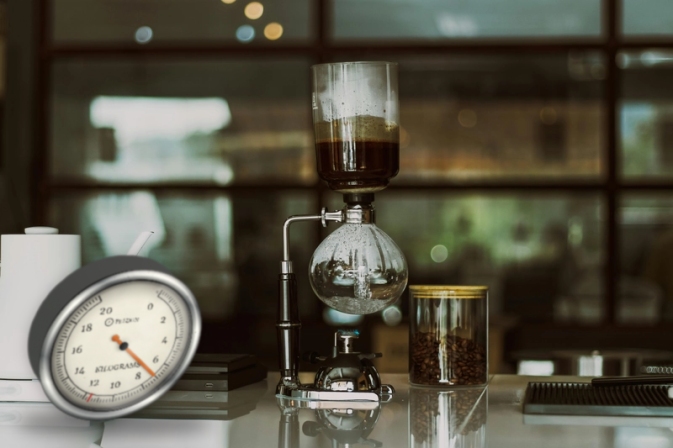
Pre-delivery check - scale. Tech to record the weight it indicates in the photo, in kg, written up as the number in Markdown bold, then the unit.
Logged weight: **7** kg
